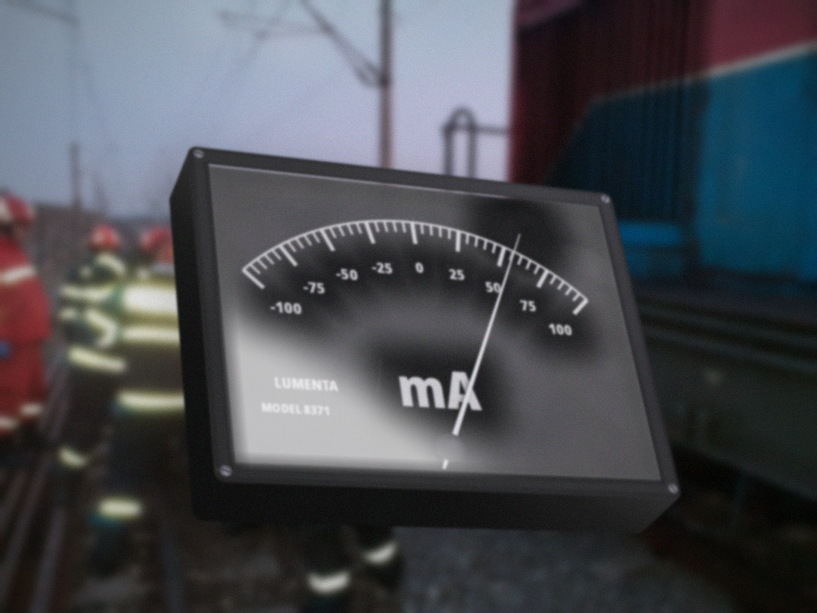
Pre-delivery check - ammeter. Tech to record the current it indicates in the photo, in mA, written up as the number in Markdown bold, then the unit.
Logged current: **55** mA
